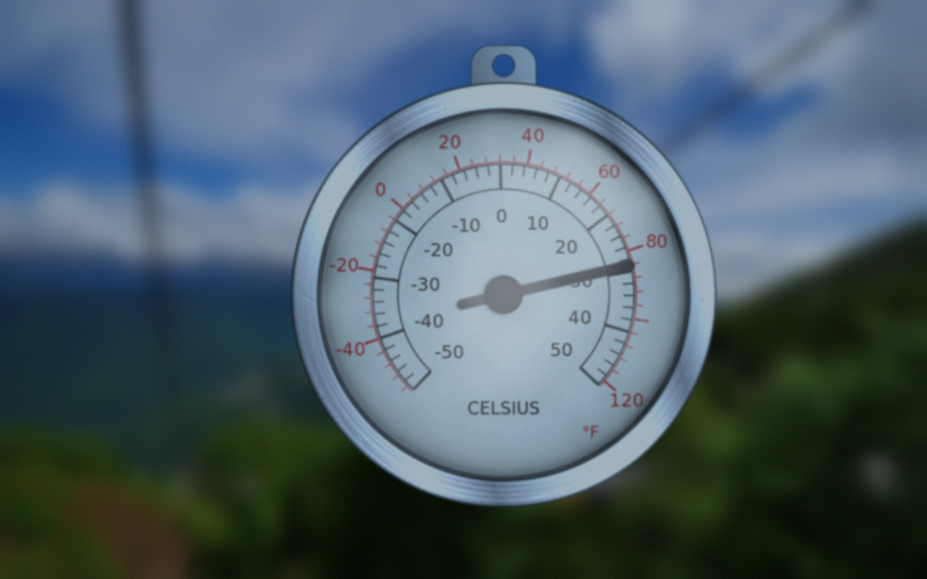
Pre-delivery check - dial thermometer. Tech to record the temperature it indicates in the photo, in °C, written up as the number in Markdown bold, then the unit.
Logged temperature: **29** °C
